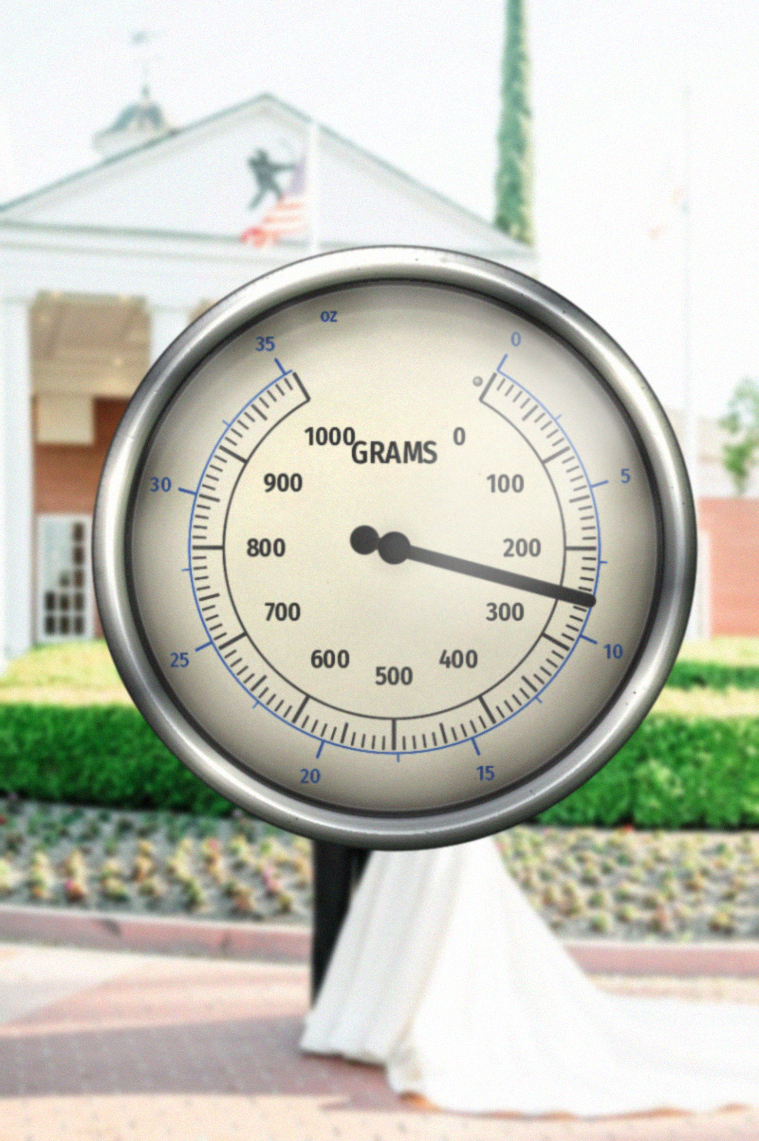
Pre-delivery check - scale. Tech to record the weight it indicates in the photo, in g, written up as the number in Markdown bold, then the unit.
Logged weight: **250** g
